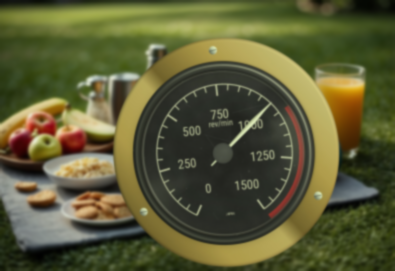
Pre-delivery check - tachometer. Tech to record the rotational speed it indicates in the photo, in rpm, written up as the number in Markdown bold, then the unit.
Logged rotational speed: **1000** rpm
